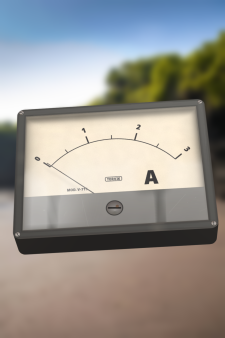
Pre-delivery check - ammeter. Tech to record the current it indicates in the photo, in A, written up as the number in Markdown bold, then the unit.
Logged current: **0** A
